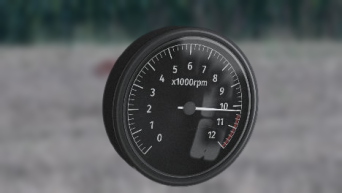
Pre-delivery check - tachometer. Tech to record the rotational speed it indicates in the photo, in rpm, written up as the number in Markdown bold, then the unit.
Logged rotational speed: **10200** rpm
